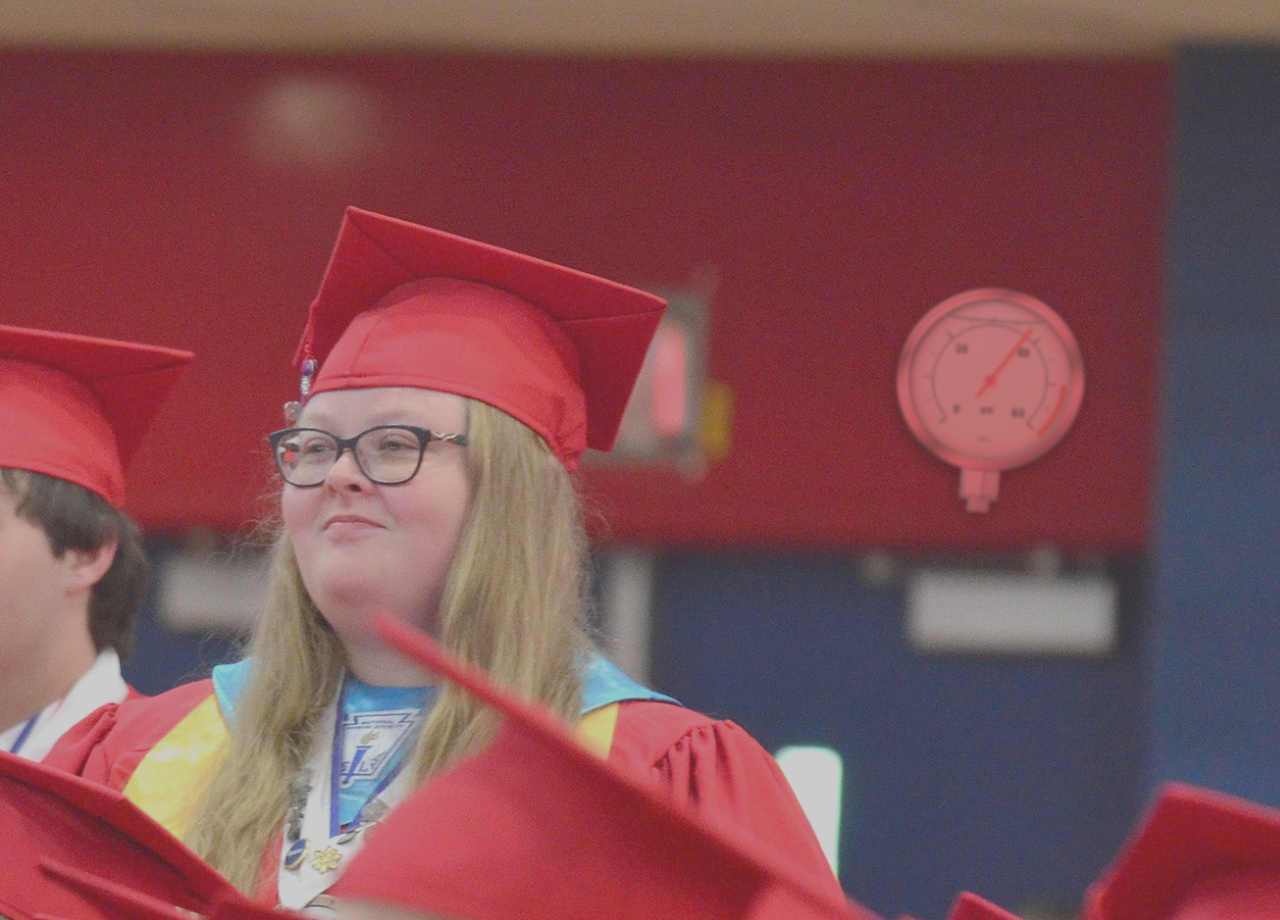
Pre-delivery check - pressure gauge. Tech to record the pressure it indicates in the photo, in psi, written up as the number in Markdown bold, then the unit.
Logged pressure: **37.5** psi
